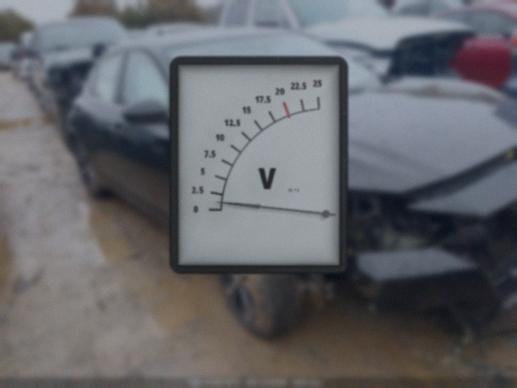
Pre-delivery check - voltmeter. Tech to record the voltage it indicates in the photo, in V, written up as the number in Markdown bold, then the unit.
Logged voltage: **1.25** V
